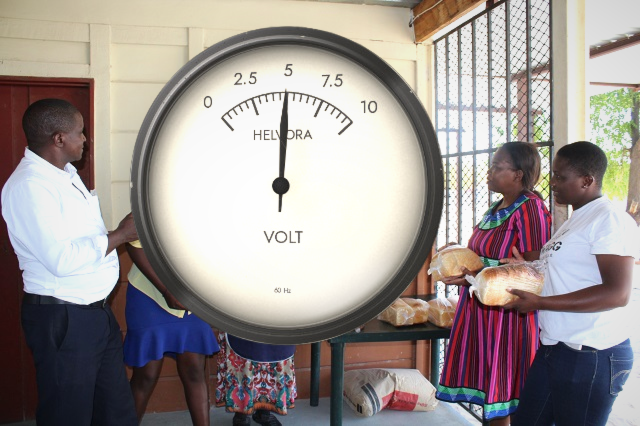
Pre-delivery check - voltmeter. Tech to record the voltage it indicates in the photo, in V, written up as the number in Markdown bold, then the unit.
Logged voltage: **5** V
